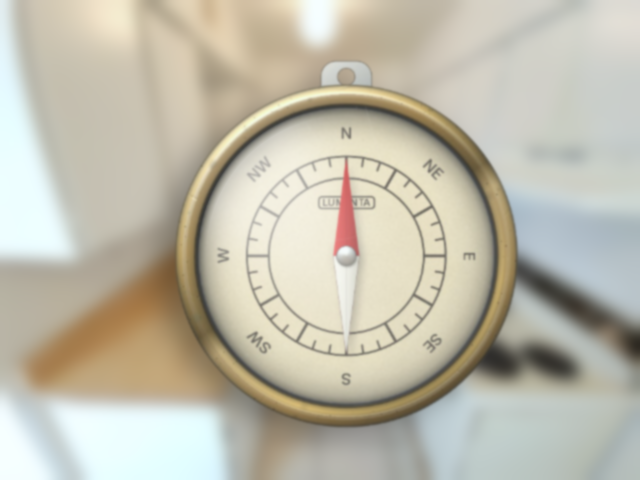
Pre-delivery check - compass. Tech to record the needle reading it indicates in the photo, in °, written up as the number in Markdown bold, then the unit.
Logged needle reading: **0** °
